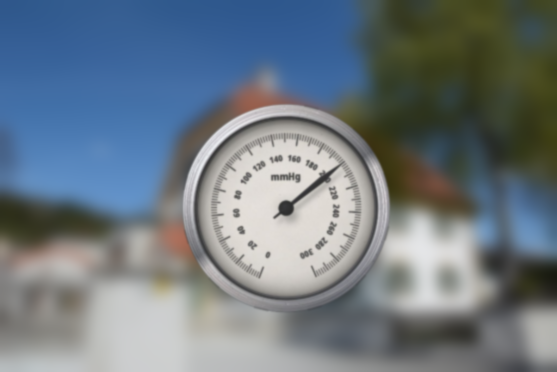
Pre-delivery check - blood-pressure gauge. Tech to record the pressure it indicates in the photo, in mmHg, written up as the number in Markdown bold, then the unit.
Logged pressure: **200** mmHg
